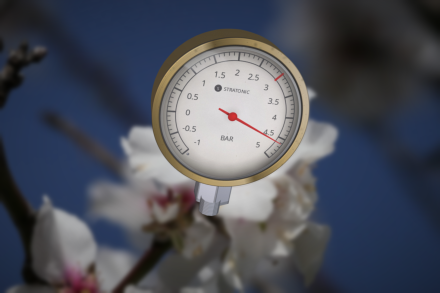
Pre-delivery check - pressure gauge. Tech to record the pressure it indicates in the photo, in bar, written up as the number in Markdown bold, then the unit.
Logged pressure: **4.6** bar
